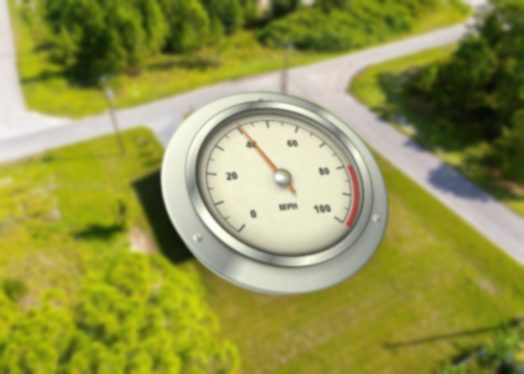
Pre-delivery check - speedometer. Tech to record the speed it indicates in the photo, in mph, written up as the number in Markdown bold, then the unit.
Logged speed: **40** mph
